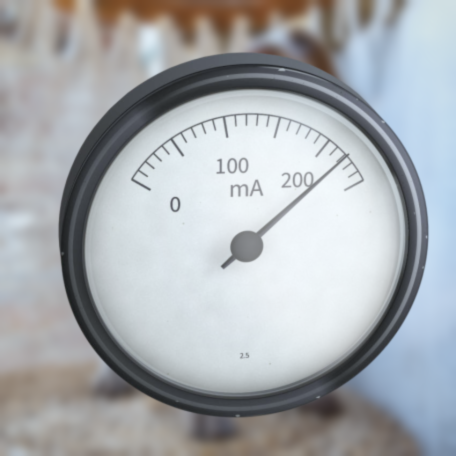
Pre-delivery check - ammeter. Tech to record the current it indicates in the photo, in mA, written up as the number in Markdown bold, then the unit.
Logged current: **220** mA
